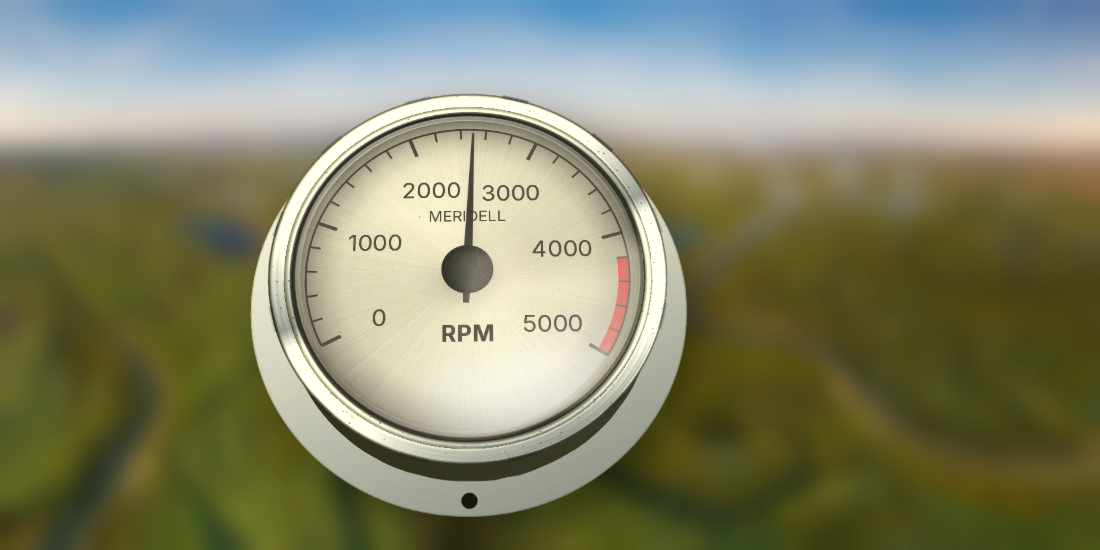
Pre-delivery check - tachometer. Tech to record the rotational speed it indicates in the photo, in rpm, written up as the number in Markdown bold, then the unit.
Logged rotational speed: **2500** rpm
